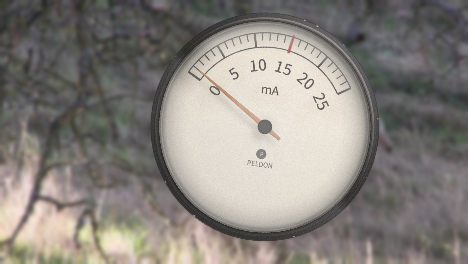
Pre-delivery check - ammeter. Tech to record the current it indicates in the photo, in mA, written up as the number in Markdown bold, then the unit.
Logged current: **1** mA
